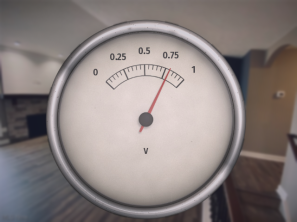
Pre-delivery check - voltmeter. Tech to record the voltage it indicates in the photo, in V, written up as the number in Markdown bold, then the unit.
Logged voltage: **0.8** V
